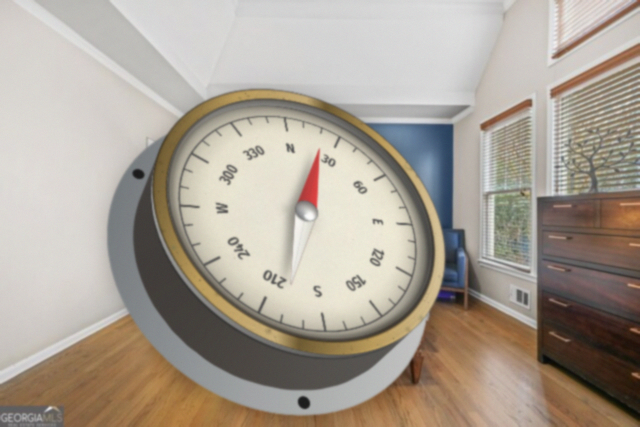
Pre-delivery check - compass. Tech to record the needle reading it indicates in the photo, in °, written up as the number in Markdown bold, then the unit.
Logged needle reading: **20** °
